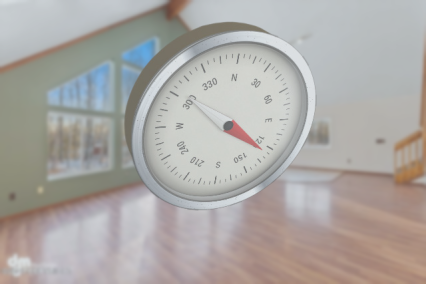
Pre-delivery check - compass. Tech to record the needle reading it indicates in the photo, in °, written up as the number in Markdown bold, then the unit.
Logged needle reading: **125** °
